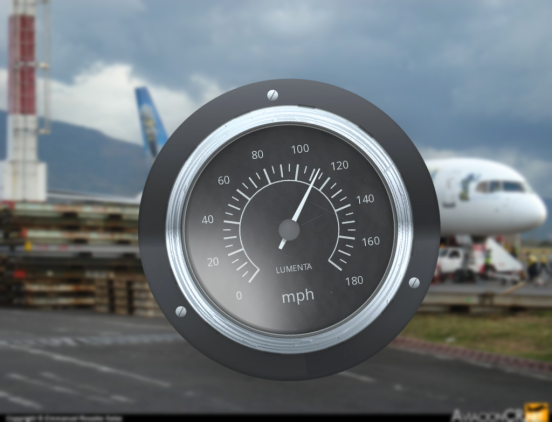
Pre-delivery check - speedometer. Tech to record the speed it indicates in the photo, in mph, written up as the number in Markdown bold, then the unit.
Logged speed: **112.5** mph
